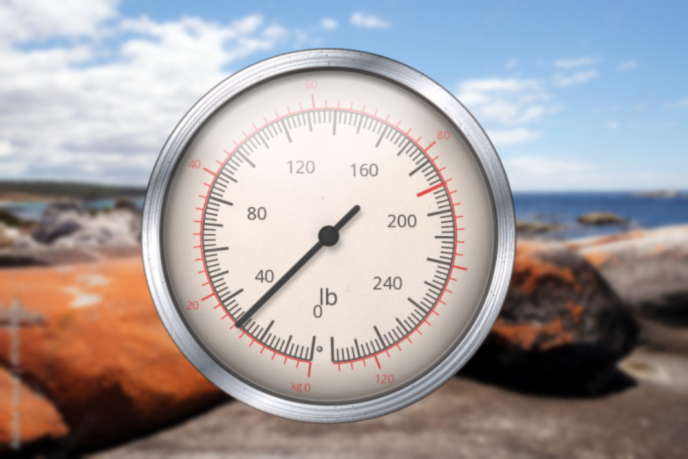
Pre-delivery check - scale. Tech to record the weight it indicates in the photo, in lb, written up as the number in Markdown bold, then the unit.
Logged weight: **30** lb
